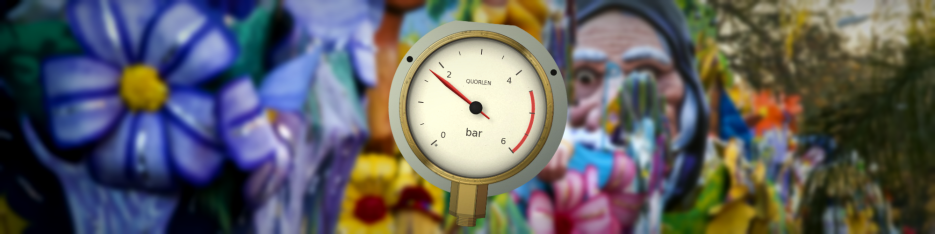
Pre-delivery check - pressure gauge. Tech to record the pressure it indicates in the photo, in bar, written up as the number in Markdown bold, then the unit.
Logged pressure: **1.75** bar
